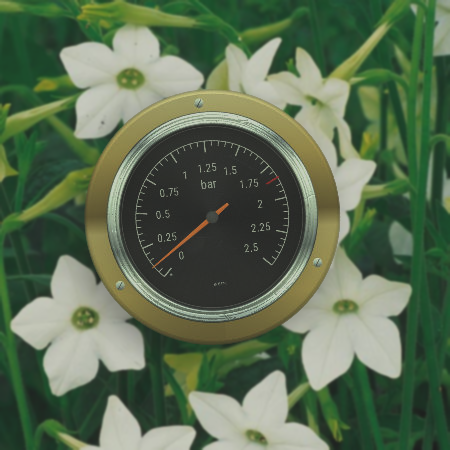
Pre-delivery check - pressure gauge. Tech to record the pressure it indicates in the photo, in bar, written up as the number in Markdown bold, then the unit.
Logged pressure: **0.1** bar
